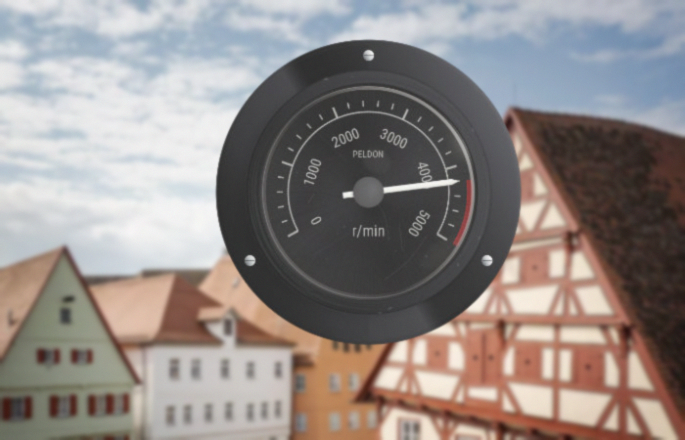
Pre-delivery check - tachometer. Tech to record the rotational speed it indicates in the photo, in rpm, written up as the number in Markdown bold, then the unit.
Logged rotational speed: **4200** rpm
